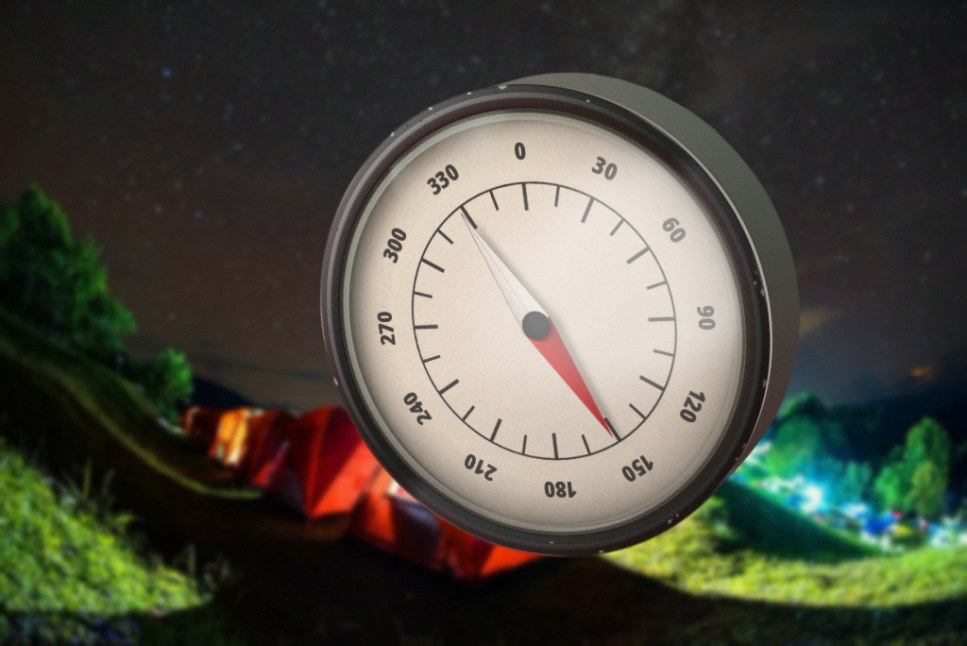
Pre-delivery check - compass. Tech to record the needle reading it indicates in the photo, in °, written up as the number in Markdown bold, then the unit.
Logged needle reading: **150** °
